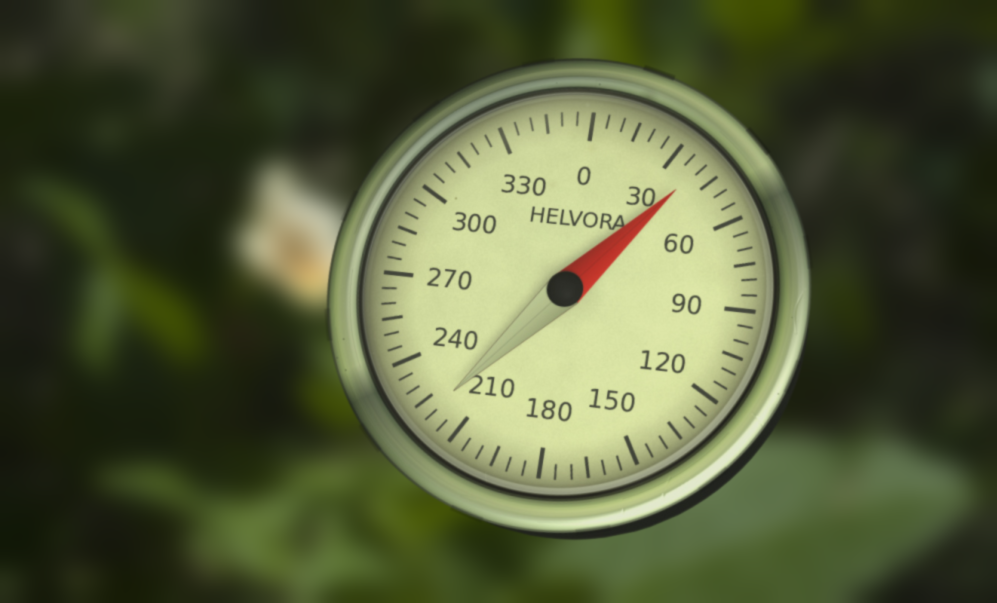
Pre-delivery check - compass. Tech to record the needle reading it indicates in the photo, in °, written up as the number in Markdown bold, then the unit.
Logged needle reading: **40** °
